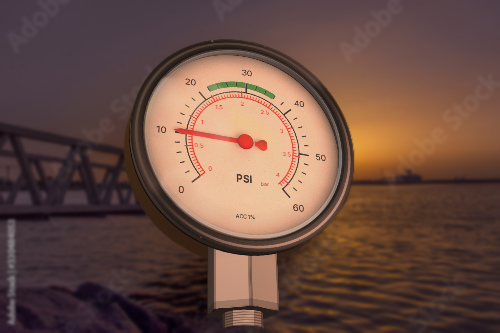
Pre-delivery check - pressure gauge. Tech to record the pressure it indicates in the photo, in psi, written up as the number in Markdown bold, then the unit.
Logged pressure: **10** psi
